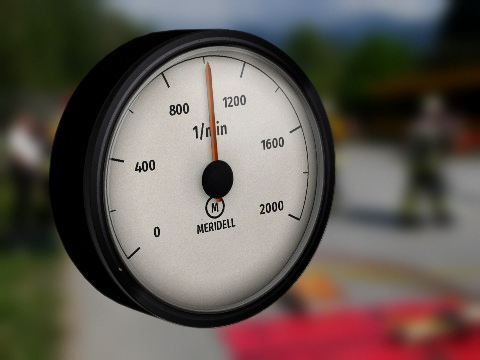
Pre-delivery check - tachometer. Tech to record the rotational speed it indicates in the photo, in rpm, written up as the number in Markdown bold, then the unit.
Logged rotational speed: **1000** rpm
